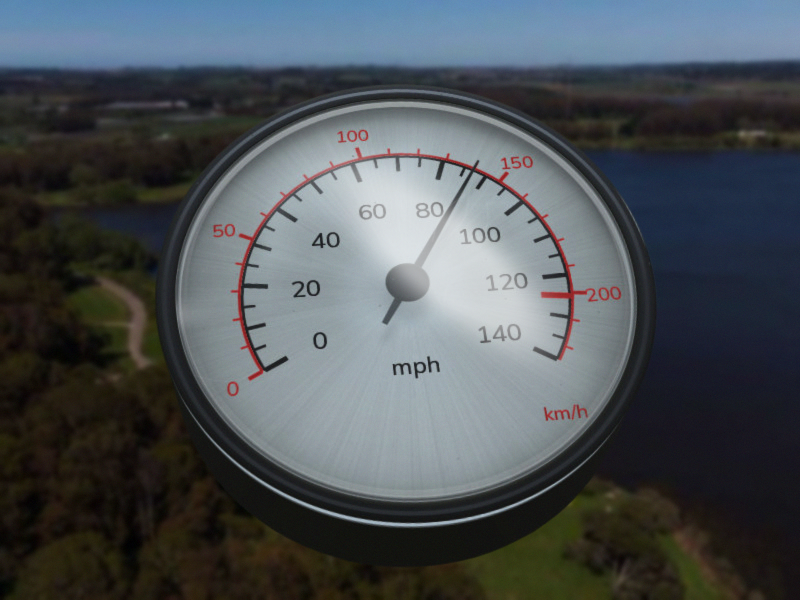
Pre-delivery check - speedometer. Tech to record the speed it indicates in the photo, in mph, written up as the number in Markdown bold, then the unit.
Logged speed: **87.5** mph
